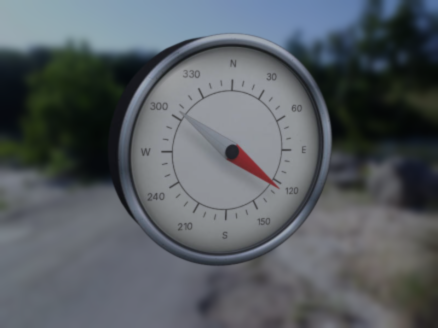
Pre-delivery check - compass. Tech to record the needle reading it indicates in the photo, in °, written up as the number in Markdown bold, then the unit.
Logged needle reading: **125** °
